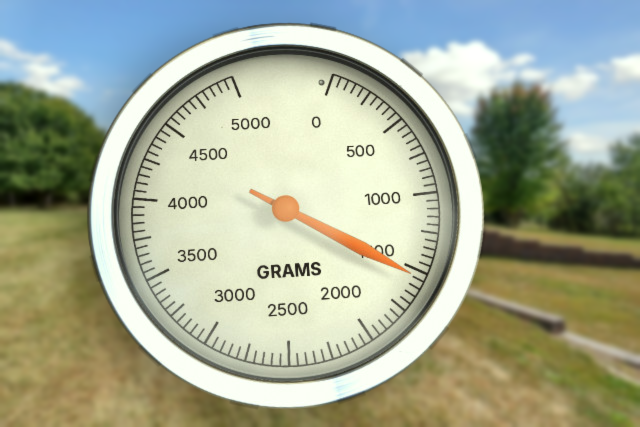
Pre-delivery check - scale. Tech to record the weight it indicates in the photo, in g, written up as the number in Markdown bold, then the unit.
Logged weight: **1550** g
